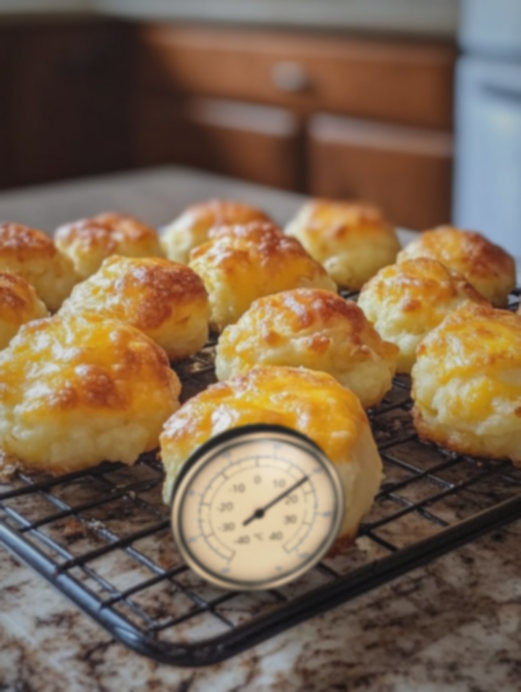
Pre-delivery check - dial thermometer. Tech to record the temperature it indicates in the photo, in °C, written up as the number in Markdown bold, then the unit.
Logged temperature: **15** °C
